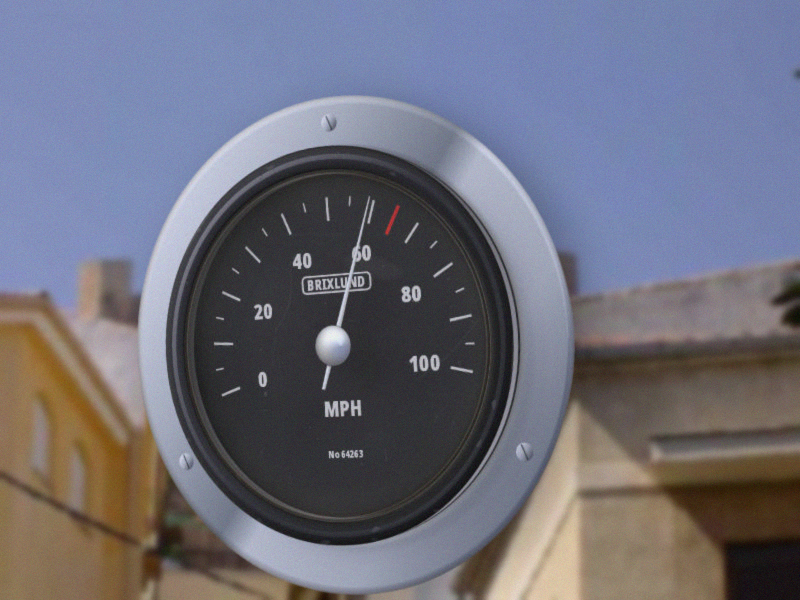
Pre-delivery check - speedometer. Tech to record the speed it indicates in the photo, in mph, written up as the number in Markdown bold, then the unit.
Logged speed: **60** mph
